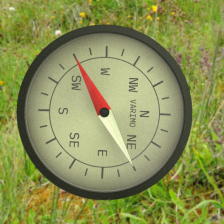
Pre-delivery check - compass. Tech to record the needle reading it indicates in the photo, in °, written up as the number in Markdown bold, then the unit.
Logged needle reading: **240** °
